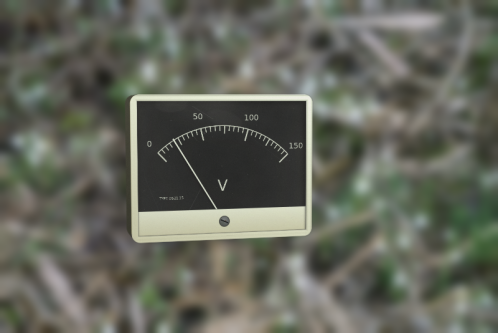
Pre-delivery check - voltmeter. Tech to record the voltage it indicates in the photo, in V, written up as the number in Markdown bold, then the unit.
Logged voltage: **20** V
